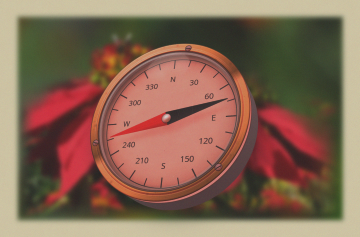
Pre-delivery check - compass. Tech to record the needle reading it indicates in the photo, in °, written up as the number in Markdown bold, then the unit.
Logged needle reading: **255** °
